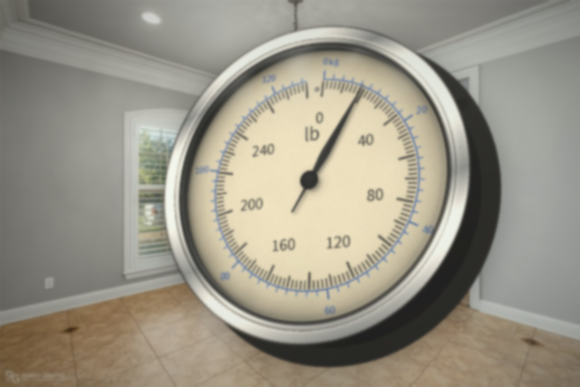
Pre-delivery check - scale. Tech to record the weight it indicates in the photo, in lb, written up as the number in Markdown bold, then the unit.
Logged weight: **20** lb
